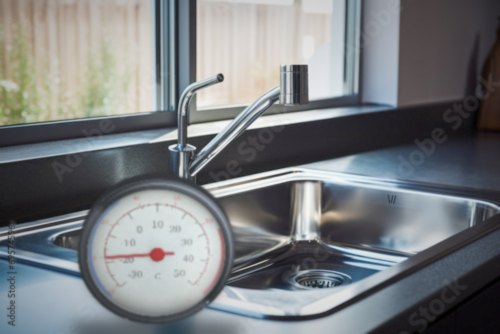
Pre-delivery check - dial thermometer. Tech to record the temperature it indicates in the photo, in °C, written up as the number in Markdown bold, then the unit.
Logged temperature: **-17.5** °C
